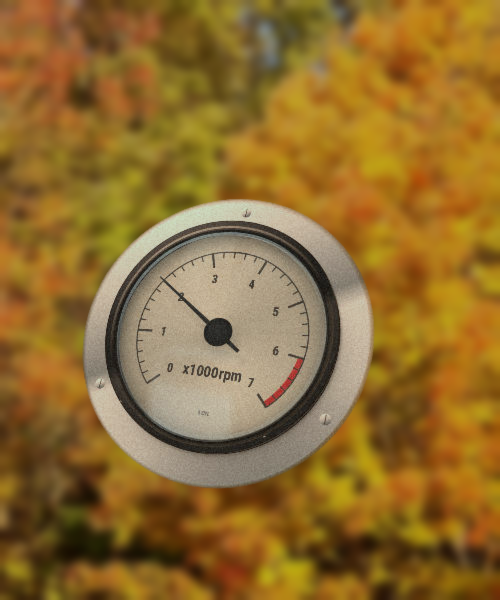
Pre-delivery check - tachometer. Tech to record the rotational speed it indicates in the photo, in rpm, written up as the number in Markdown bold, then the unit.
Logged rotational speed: **2000** rpm
